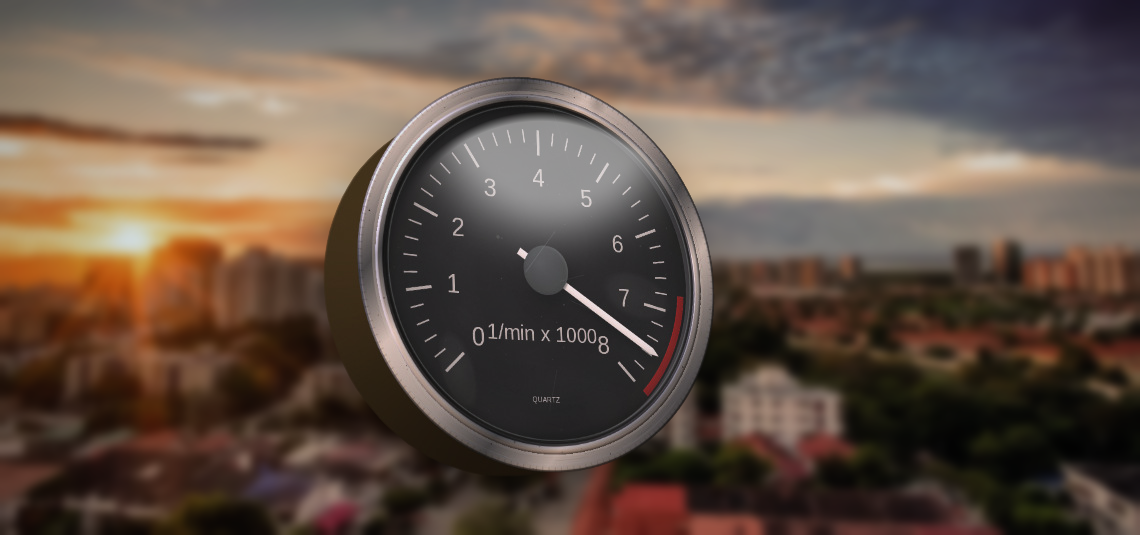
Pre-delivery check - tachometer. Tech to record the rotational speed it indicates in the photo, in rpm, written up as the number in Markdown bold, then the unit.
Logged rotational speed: **7600** rpm
